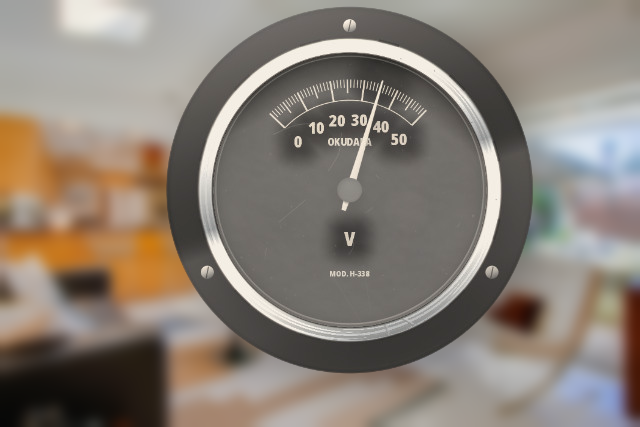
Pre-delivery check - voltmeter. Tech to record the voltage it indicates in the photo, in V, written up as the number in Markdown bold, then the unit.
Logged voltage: **35** V
